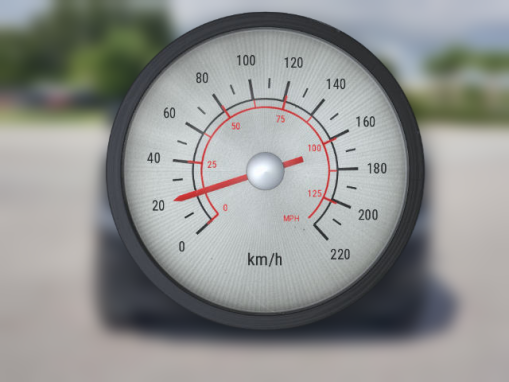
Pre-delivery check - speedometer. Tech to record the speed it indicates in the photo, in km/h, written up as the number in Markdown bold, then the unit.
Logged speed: **20** km/h
